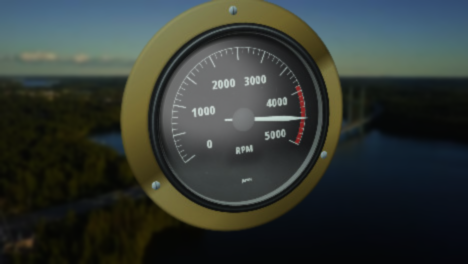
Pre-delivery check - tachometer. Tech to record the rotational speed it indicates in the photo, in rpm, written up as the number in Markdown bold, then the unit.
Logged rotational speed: **4500** rpm
